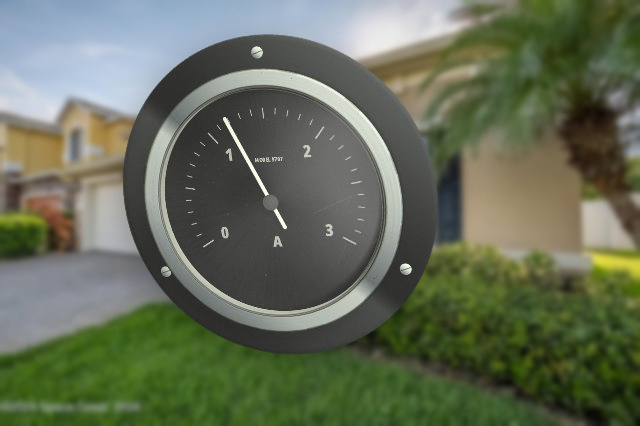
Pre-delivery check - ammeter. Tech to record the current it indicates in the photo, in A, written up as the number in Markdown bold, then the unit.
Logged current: **1.2** A
